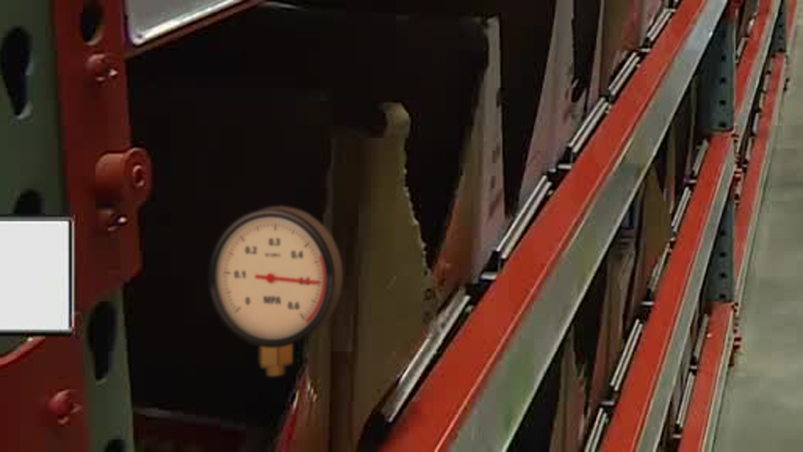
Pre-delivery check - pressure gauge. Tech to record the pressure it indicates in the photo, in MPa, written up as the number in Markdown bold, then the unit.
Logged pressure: **0.5** MPa
